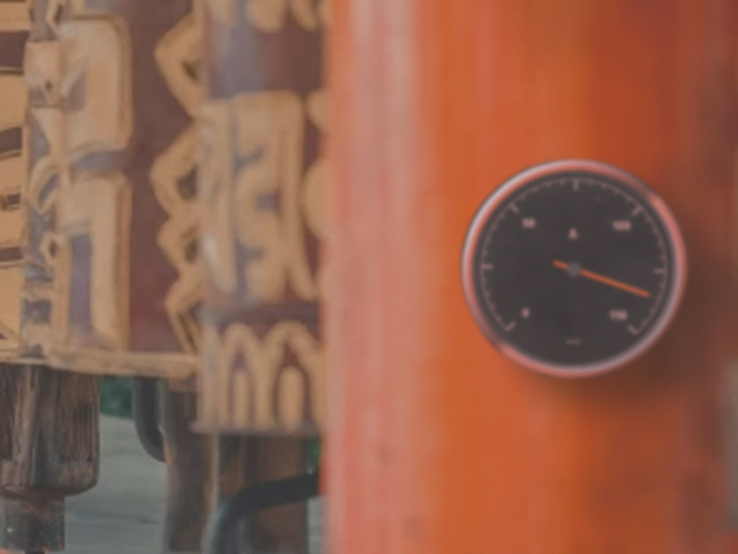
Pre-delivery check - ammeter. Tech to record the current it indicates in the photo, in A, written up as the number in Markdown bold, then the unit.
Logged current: **135** A
